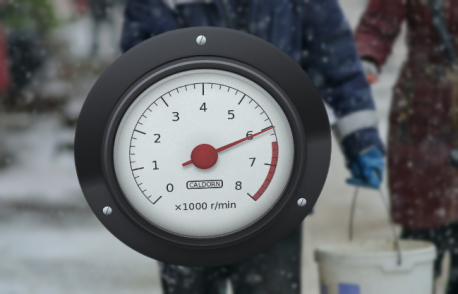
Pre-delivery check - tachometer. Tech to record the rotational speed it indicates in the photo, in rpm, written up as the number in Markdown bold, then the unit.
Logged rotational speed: **6000** rpm
